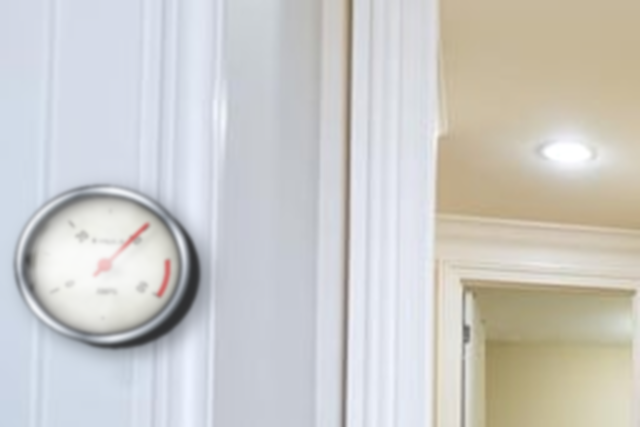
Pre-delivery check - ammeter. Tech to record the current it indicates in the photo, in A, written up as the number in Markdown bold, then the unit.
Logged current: **40** A
